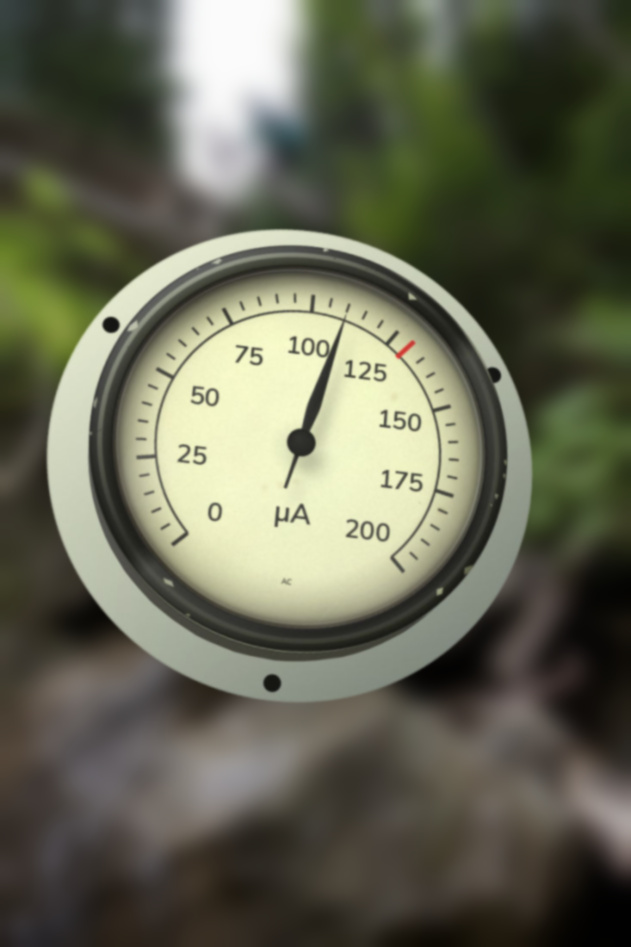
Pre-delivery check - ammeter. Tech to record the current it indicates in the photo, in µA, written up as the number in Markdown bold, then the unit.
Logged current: **110** µA
